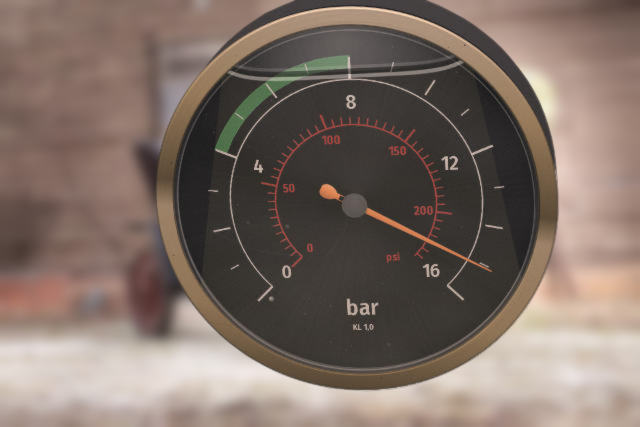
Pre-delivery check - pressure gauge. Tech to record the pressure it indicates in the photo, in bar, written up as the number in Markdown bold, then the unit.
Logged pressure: **15** bar
